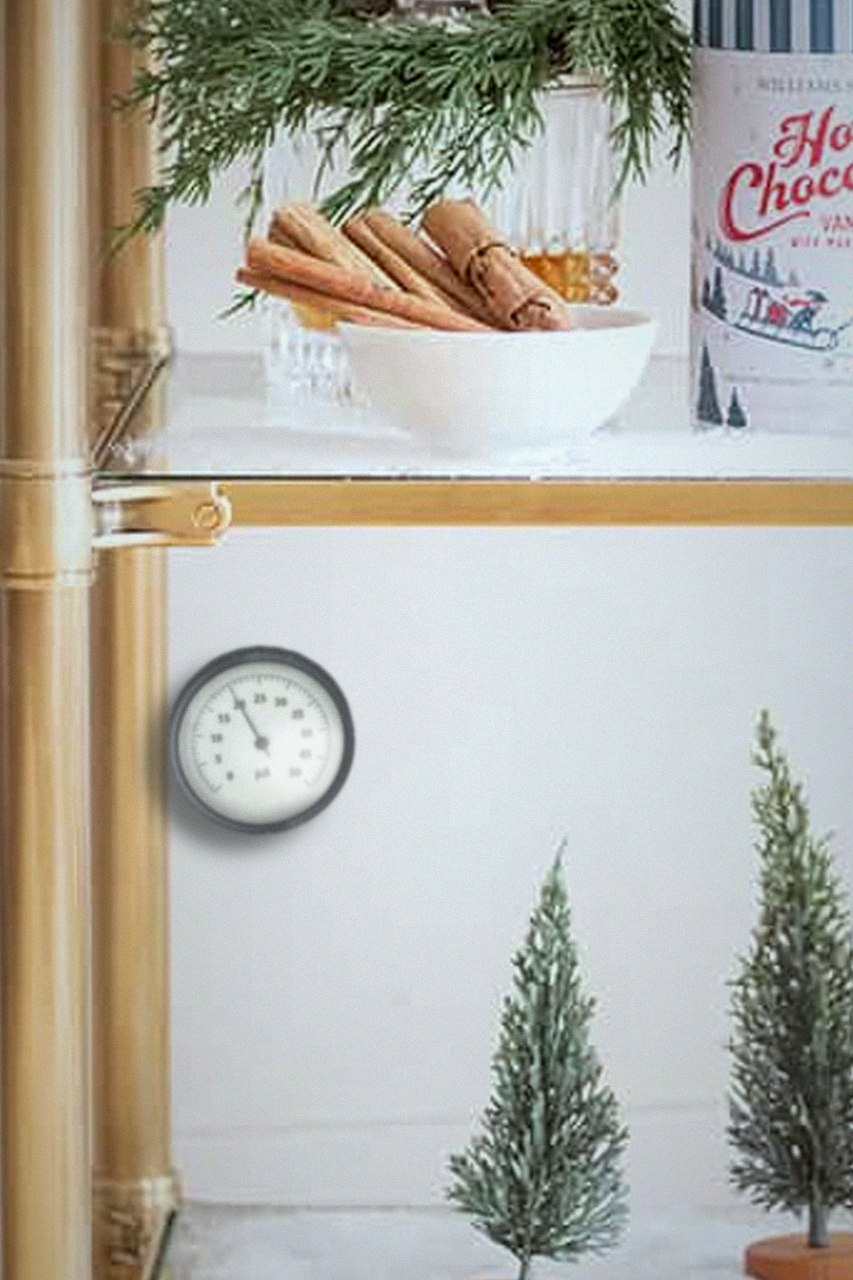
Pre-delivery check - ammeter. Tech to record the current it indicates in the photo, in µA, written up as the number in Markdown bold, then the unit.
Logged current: **20** µA
